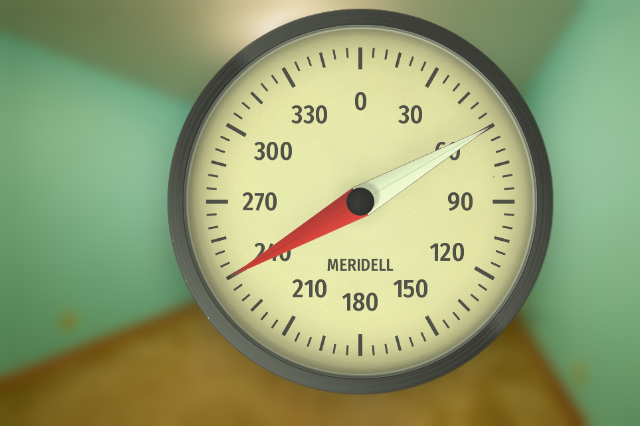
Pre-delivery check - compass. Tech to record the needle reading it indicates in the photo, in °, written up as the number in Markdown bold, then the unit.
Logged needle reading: **240** °
